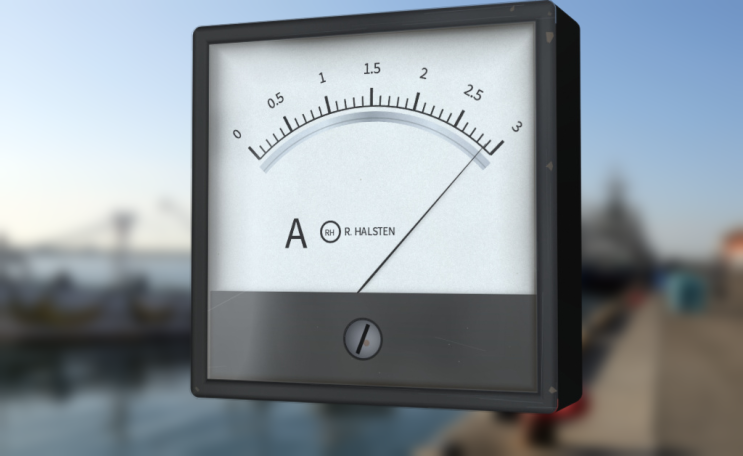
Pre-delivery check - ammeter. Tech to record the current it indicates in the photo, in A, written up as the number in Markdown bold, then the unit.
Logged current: **2.9** A
